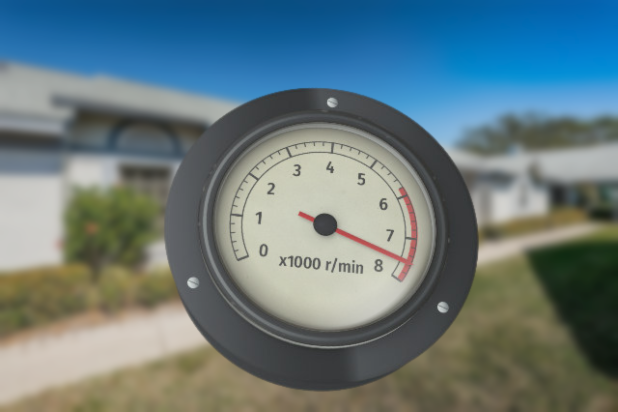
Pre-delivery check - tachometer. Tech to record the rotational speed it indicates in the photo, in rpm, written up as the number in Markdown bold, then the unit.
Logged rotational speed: **7600** rpm
